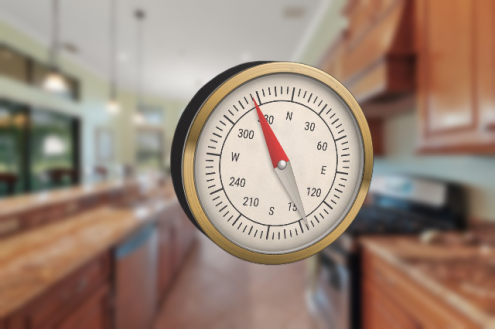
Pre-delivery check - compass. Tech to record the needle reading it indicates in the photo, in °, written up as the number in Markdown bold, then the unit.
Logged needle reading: **325** °
